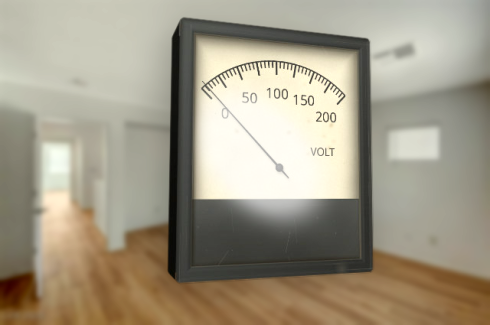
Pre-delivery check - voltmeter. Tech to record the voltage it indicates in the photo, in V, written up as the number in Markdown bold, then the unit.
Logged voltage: **5** V
